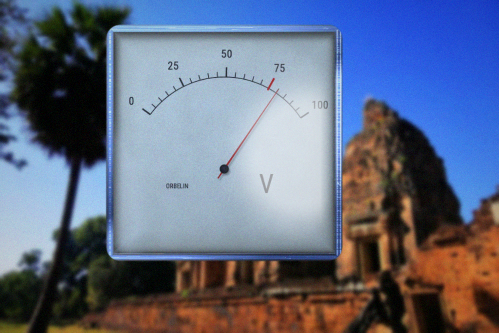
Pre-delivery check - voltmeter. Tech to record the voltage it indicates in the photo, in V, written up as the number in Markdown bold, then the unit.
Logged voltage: **80** V
